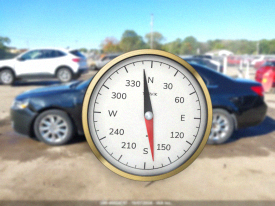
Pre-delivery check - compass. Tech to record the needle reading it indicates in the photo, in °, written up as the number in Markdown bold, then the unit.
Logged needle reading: **170** °
